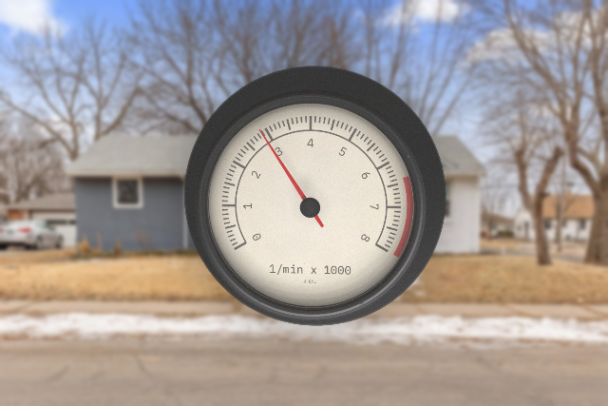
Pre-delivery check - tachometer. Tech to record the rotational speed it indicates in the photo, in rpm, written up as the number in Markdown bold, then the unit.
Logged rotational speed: **2900** rpm
